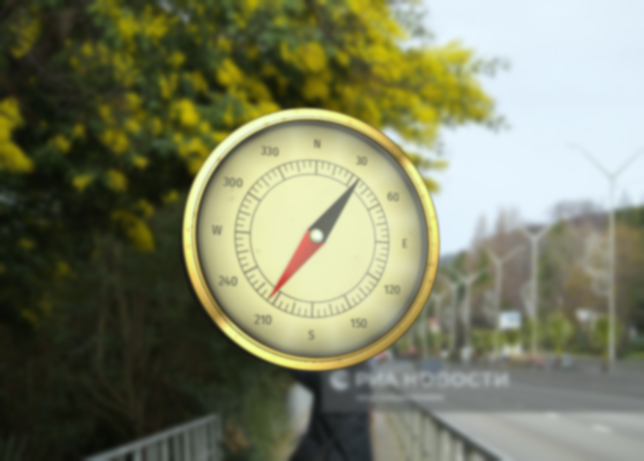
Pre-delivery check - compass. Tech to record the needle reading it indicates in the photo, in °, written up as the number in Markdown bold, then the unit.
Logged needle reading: **215** °
